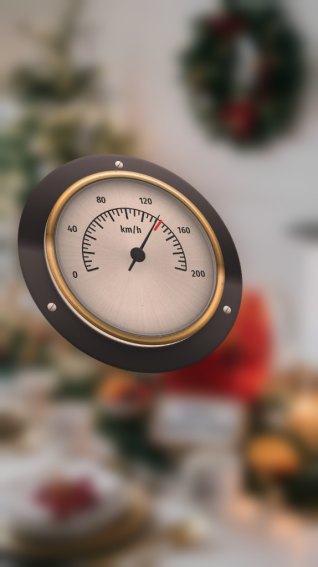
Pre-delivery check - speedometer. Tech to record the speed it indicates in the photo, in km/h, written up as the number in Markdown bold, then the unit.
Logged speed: **135** km/h
